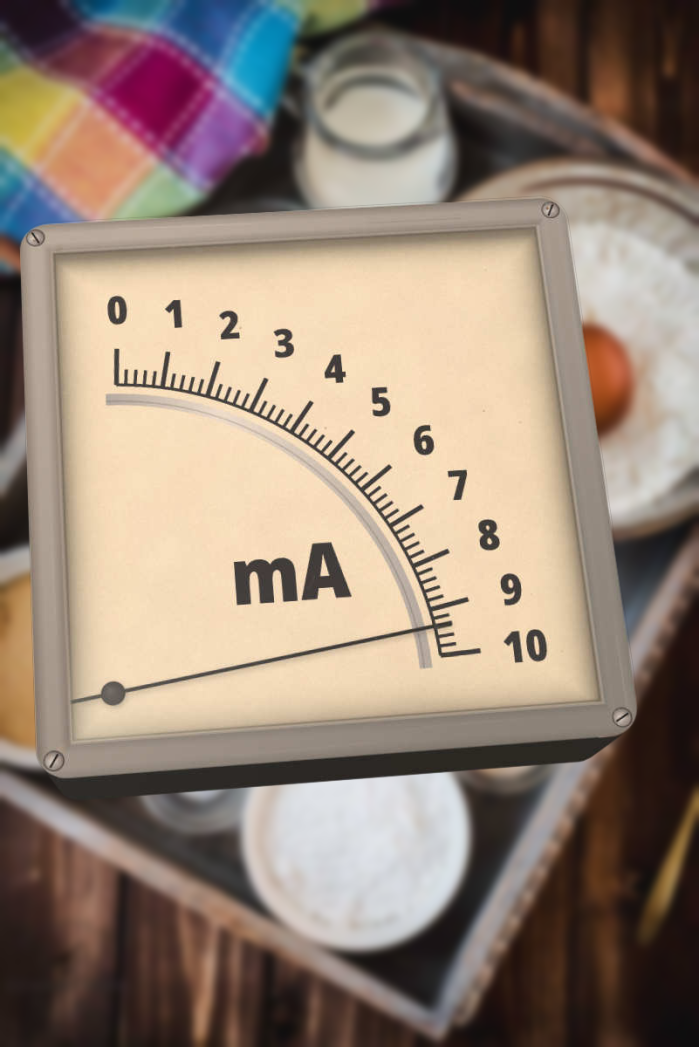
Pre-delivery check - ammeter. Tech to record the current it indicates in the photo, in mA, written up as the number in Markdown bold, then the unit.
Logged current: **9.4** mA
